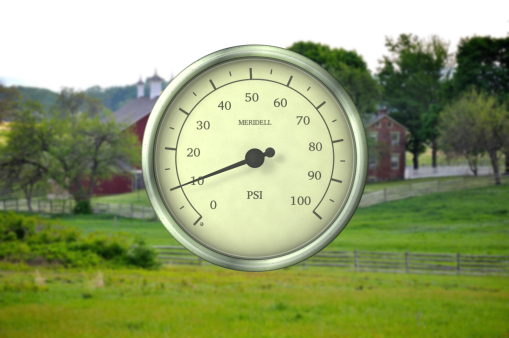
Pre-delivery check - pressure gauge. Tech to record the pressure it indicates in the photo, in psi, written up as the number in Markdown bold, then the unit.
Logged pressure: **10** psi
